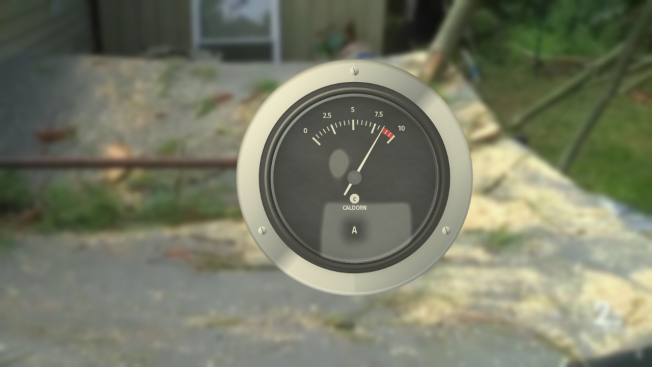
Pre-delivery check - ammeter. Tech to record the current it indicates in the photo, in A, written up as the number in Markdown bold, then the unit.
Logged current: **8.5** A
